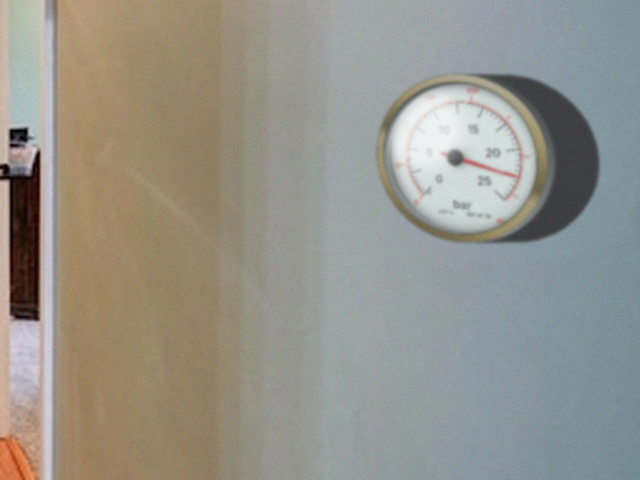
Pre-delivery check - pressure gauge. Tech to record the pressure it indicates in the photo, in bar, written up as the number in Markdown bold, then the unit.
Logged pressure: **22.5** bar
